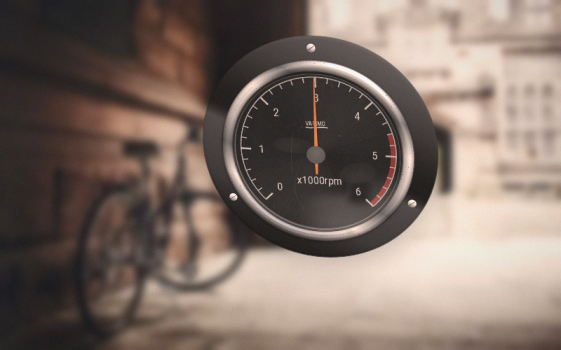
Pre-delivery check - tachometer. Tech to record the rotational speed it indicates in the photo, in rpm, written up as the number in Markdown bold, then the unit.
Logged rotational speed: **3000** rpm
